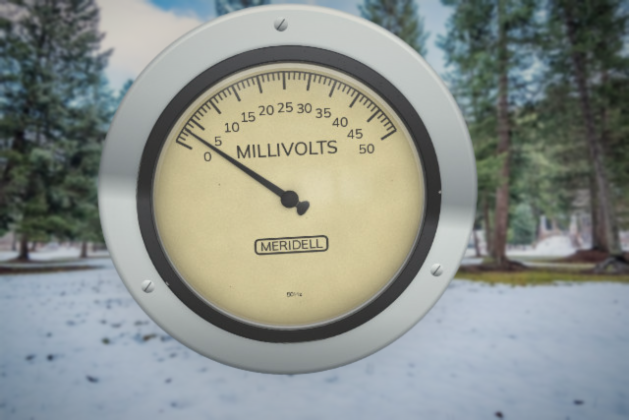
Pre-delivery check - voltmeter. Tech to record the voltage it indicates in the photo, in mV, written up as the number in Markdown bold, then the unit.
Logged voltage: **3** mV
